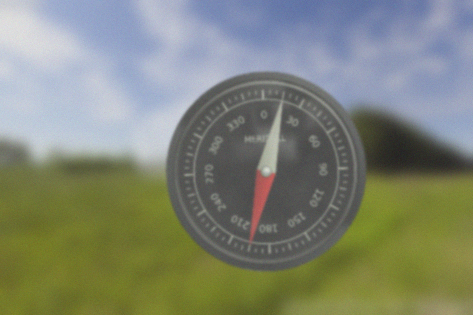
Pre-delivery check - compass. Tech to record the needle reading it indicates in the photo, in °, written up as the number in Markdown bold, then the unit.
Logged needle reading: **195** °
